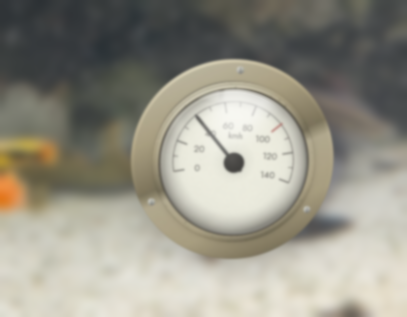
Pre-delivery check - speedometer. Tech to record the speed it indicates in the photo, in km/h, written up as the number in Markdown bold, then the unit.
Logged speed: **40** km/h
